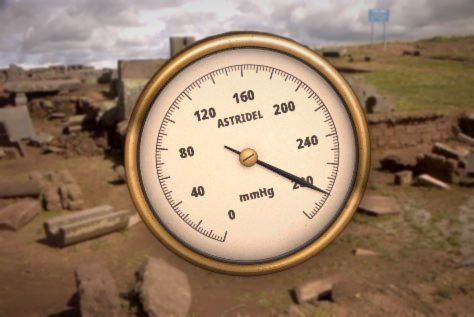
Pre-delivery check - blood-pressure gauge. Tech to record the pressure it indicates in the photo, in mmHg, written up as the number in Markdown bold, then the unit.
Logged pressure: **280** mmHg
